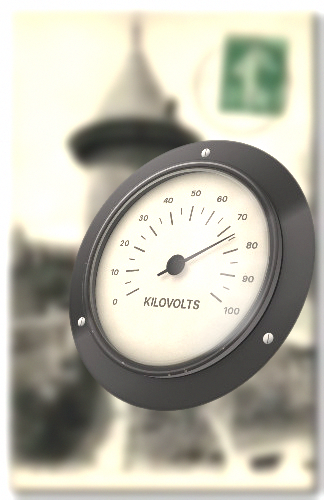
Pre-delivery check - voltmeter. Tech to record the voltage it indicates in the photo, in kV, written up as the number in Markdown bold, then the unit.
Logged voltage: **75** kV
